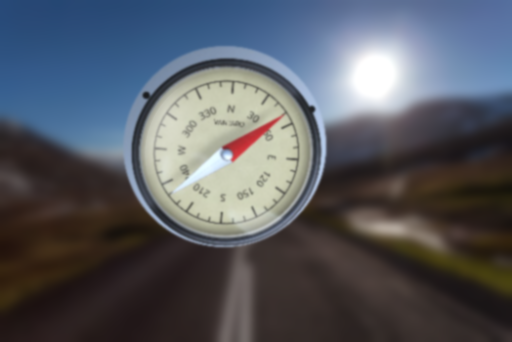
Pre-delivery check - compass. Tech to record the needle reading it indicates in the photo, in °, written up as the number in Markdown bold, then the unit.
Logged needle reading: **50** °
